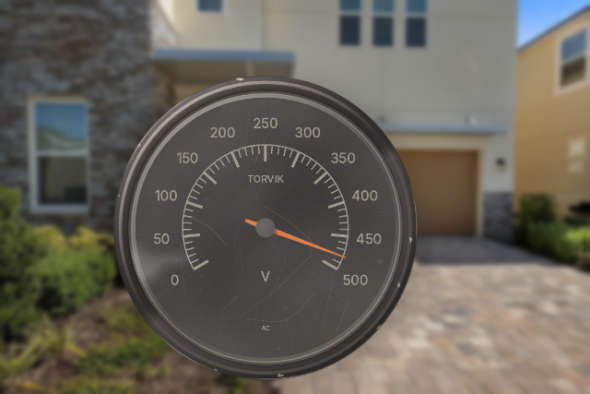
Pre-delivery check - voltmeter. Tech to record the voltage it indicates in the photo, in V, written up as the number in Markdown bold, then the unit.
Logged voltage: **480** V
